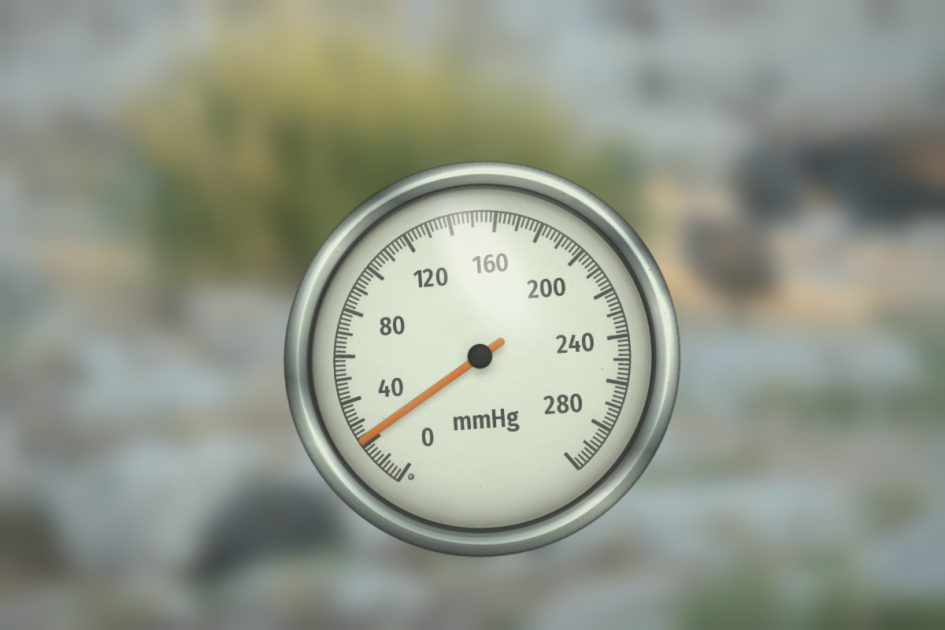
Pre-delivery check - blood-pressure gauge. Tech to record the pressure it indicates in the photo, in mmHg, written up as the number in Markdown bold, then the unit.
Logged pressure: **22** mmHg
